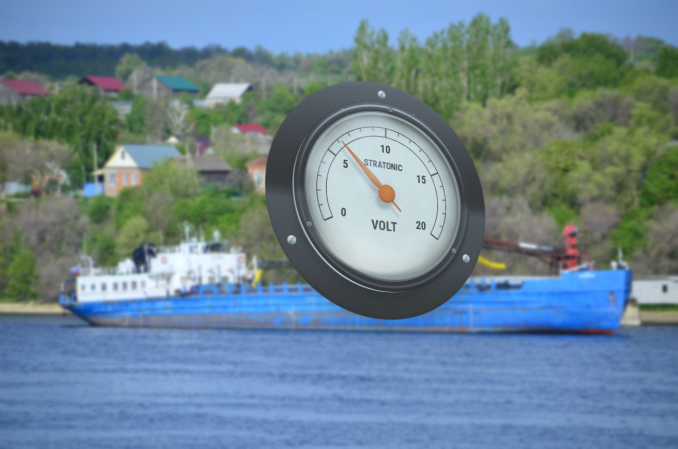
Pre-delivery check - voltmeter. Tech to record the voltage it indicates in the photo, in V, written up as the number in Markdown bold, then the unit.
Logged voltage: **6** V
